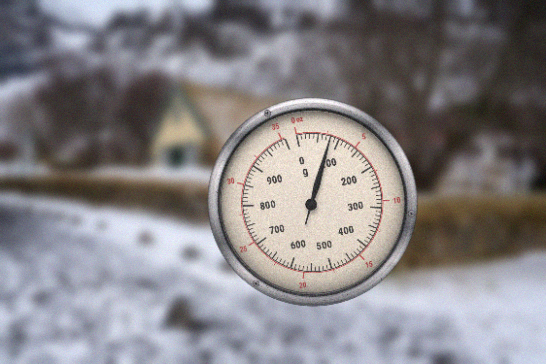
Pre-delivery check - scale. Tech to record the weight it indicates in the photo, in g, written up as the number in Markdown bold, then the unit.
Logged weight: **80** g
